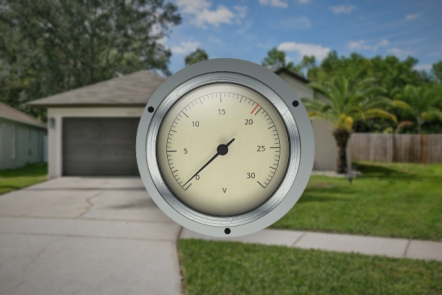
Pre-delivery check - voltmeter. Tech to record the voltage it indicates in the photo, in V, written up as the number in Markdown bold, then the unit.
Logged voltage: **0.5** V
